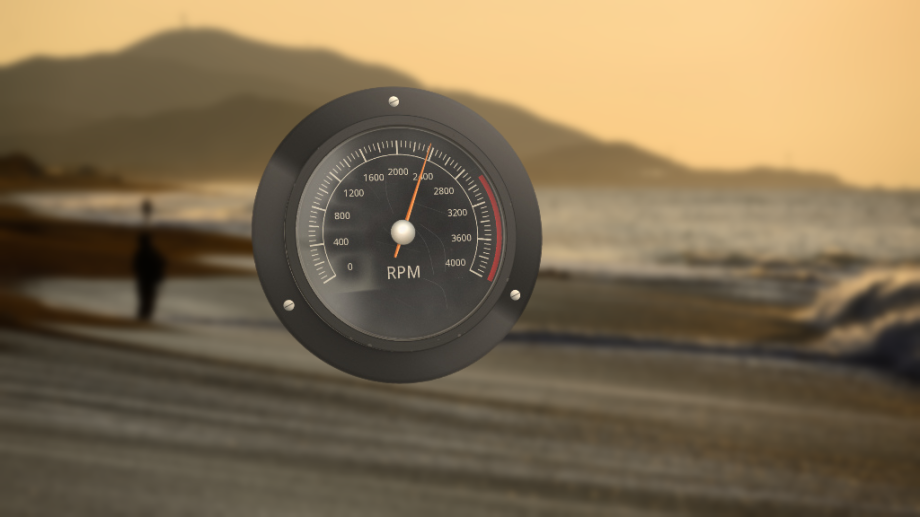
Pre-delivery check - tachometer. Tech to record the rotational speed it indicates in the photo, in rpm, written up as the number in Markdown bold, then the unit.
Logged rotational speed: **2350** rpm
